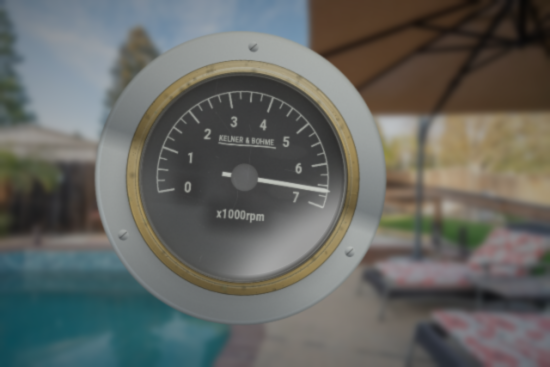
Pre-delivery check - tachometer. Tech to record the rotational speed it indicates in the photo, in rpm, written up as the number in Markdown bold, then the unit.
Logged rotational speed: **6625** rpm
